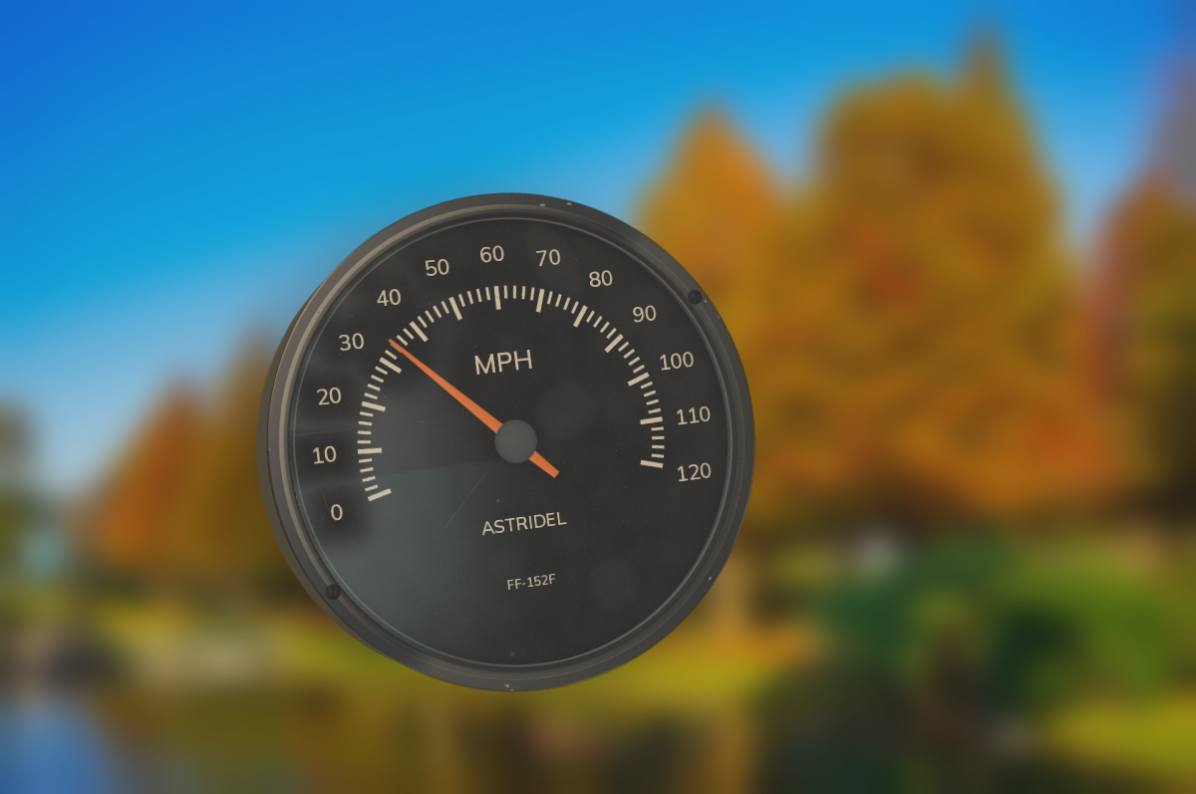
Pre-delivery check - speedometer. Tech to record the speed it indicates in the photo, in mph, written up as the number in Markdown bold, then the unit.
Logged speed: **34** mph
